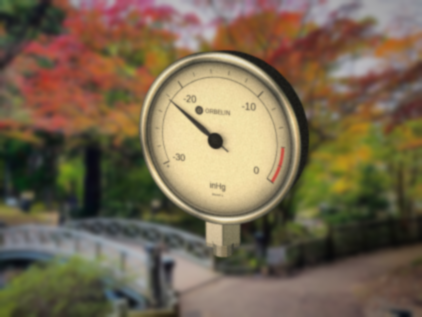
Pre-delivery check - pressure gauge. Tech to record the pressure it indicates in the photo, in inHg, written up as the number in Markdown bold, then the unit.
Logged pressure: **-22** inHg
